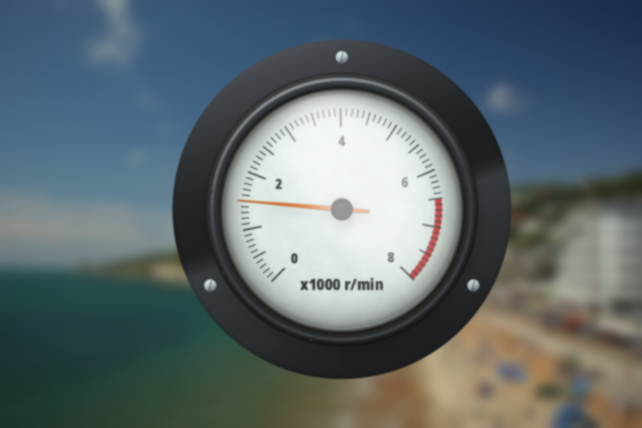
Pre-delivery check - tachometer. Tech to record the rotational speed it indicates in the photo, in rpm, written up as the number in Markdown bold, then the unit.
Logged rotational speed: **1500** rpm
